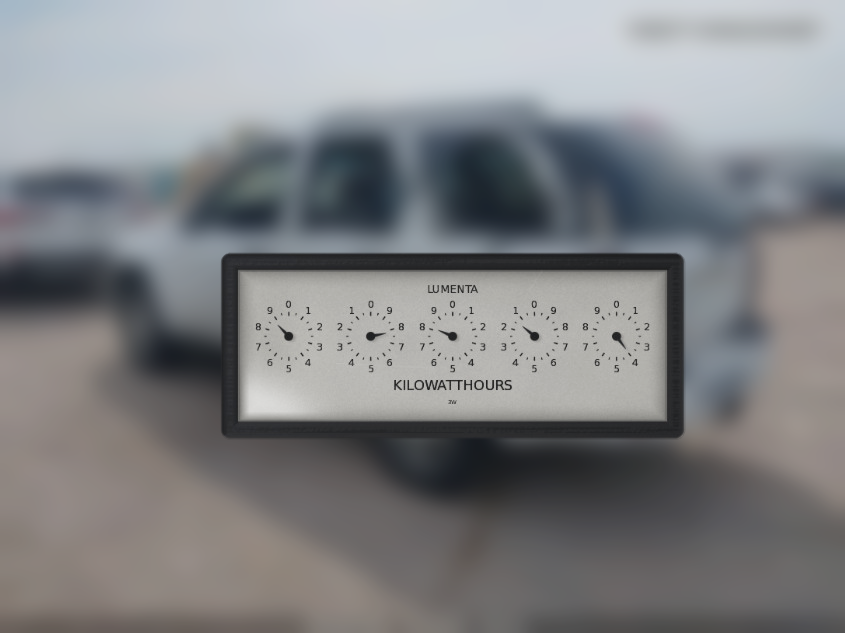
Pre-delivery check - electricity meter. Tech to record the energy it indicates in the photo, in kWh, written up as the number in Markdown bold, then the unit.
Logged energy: **87814** kWh
